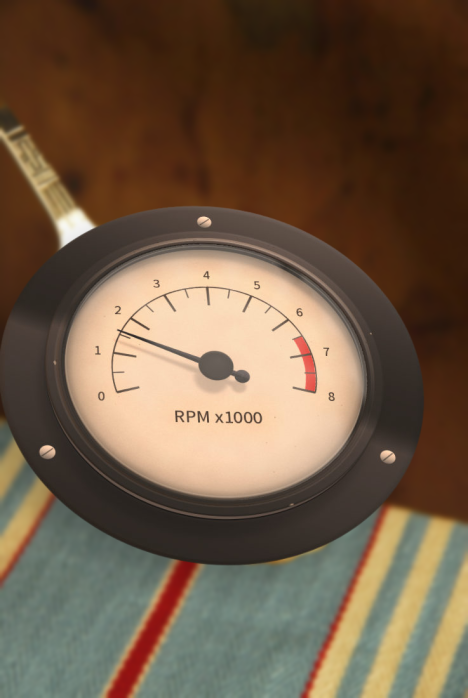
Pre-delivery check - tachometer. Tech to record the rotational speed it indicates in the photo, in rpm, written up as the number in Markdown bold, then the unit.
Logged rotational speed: **1500** rpm
